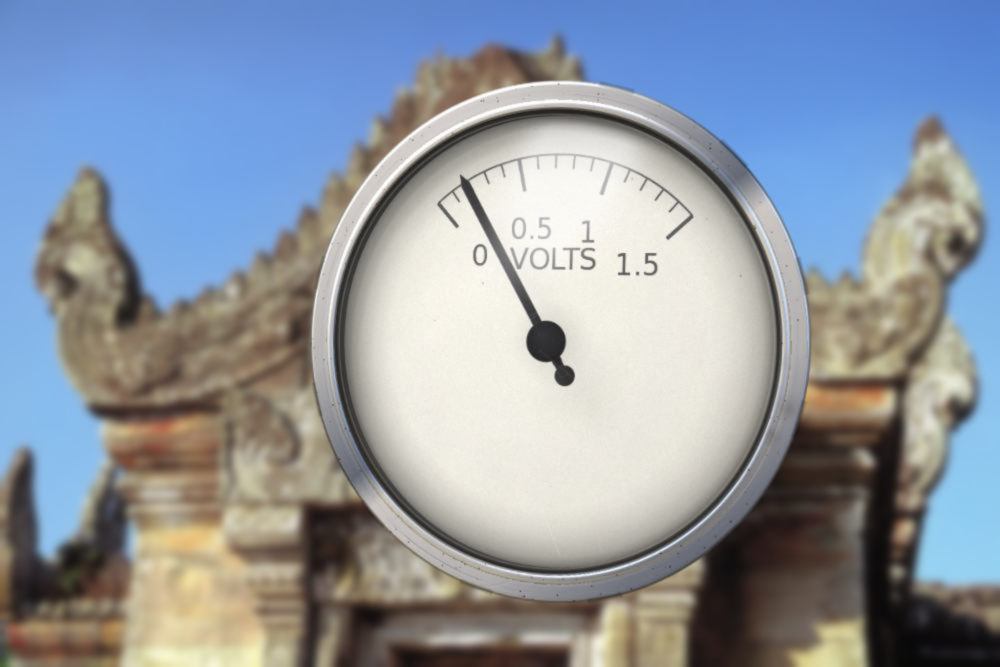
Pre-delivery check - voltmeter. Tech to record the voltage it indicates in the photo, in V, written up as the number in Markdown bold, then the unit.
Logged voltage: **0.2** V
